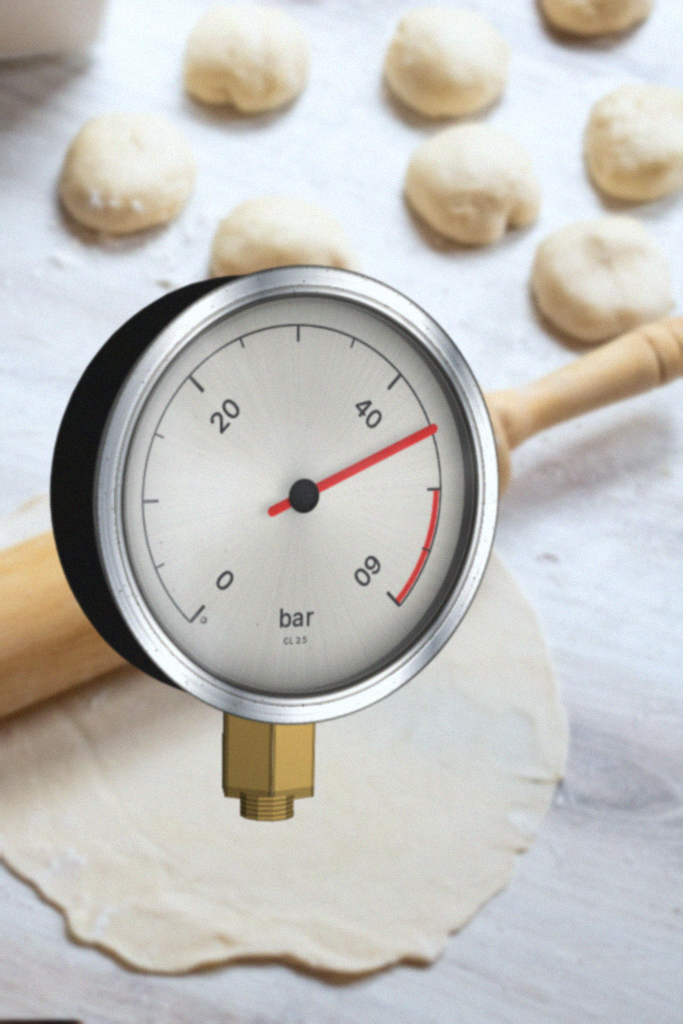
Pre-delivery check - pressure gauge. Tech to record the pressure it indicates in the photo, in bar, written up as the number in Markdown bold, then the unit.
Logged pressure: **45** bar
